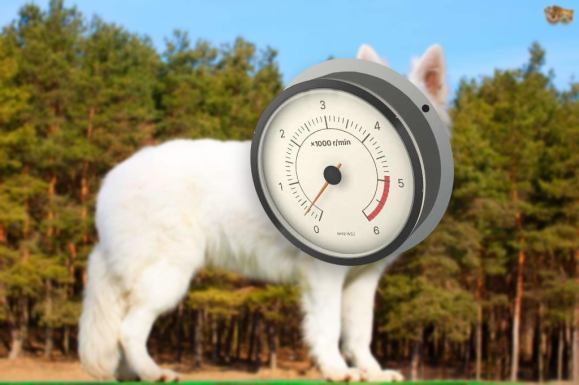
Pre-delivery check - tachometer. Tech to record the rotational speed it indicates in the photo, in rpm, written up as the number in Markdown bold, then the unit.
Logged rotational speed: **300** rpm
